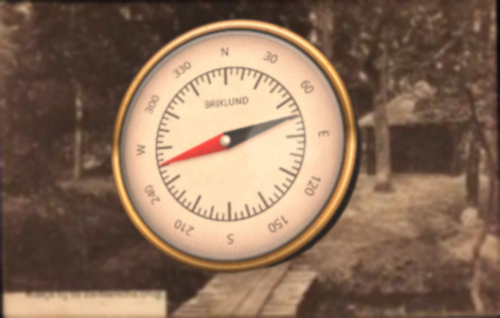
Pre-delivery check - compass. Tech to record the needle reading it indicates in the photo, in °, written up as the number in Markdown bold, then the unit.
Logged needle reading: **255** °
